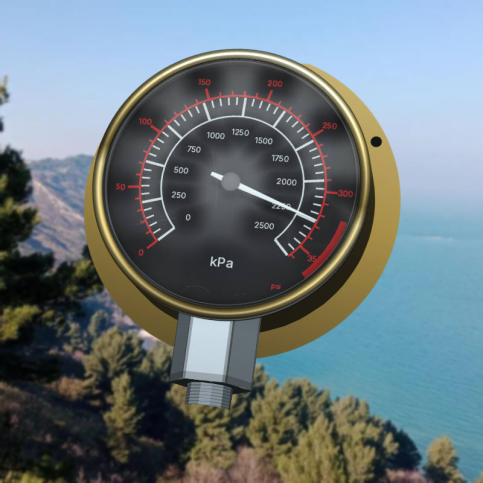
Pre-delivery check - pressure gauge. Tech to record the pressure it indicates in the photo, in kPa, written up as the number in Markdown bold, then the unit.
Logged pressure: **2250** kPa
